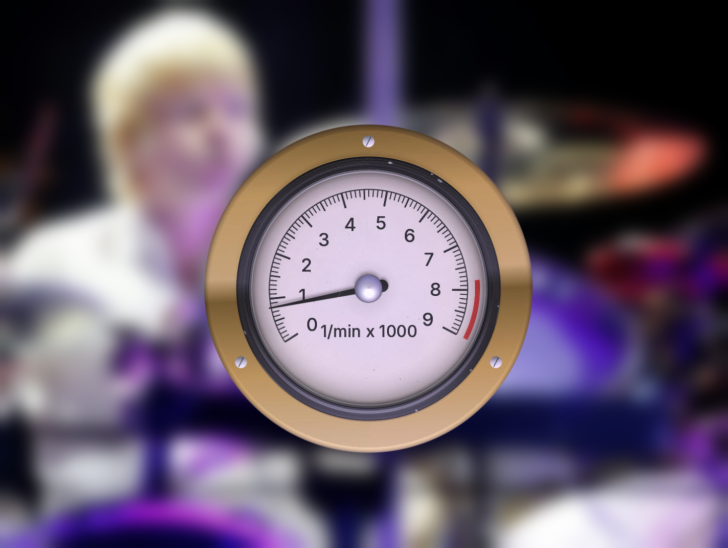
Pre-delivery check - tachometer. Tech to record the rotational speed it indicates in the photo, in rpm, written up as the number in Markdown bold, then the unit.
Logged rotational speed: **800** rpm
